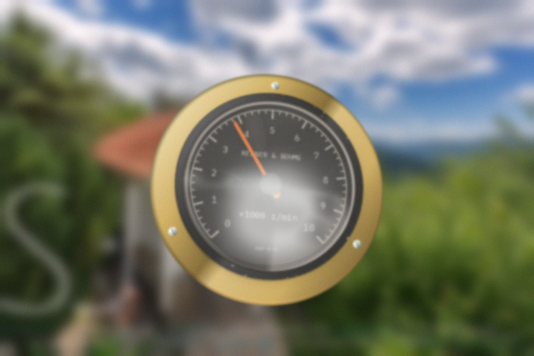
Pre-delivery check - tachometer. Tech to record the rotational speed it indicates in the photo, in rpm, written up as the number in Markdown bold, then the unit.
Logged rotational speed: **3800** rpm
